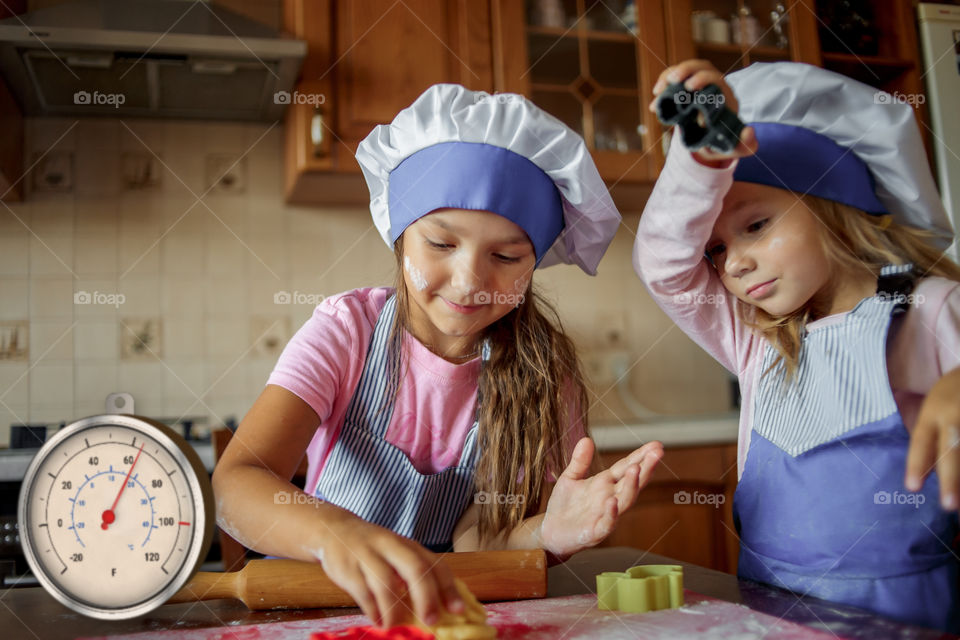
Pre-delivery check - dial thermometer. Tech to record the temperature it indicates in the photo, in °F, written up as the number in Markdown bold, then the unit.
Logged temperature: **65** °F
